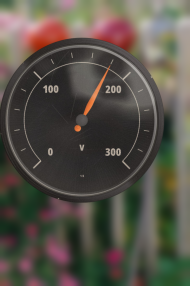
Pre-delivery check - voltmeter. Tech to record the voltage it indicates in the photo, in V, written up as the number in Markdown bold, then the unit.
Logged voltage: **180** V
